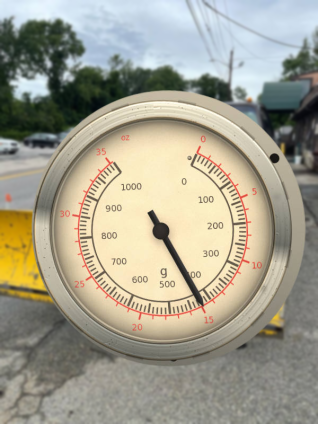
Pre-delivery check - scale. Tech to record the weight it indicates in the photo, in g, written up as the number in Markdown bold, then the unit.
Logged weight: **420** g
